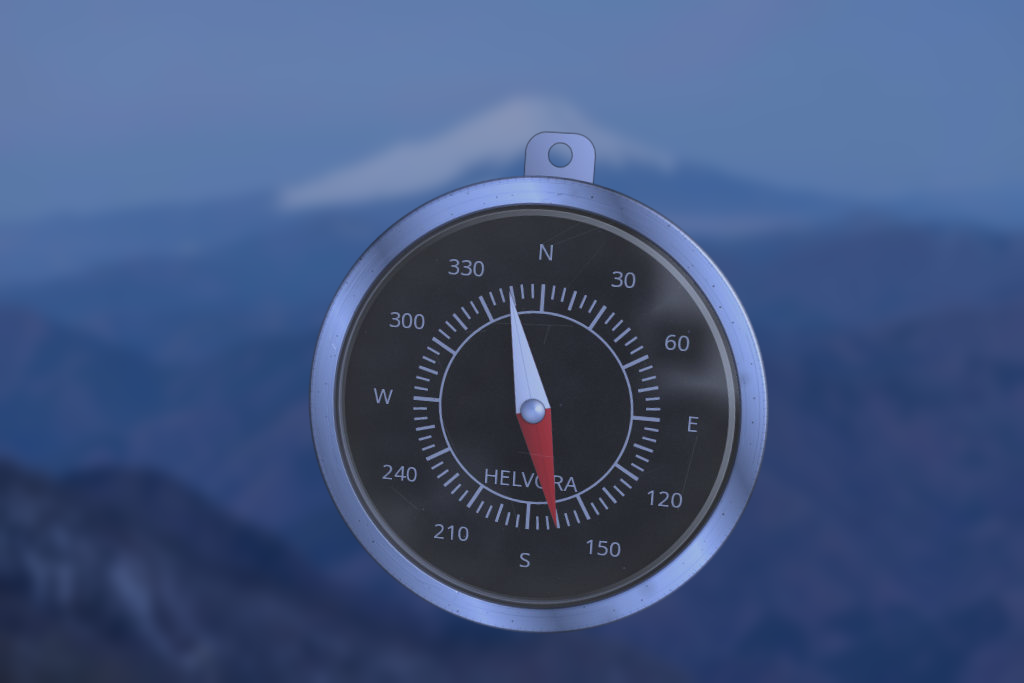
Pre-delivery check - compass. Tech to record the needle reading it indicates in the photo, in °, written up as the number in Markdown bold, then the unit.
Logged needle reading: **165** °
